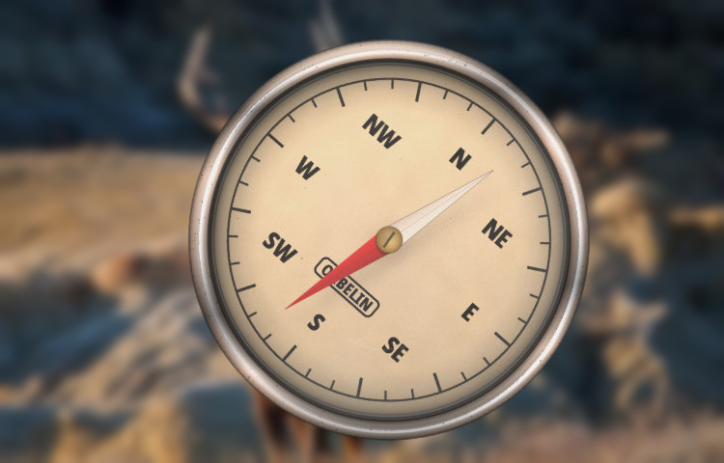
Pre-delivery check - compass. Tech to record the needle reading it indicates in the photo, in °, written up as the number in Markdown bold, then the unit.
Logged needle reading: **195** °
